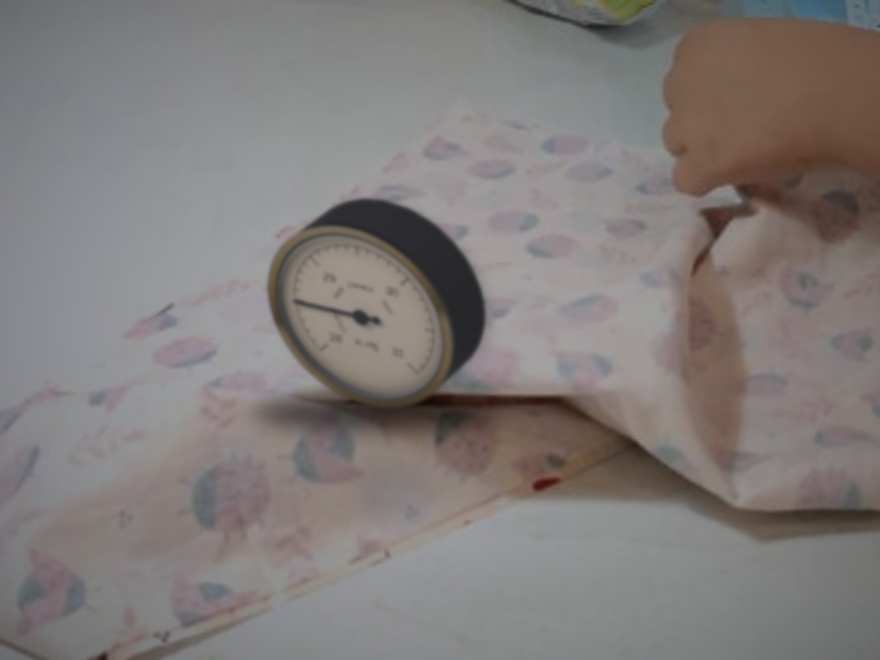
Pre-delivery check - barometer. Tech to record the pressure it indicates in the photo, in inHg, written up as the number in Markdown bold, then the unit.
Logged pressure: **28.5** inHg
